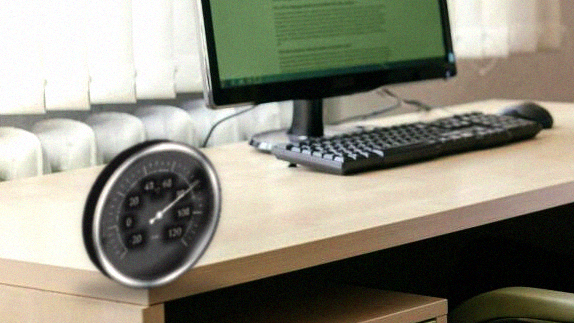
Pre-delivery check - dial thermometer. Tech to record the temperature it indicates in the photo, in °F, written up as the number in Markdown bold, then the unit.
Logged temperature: **80** °F
